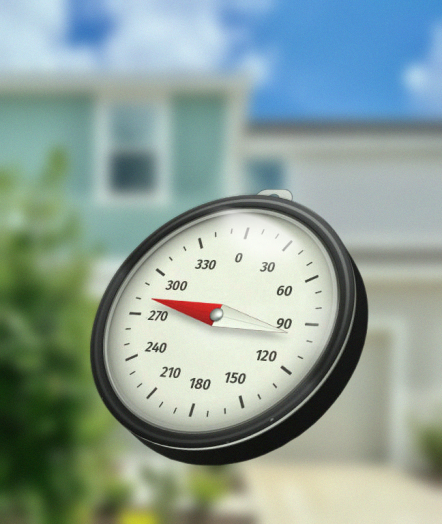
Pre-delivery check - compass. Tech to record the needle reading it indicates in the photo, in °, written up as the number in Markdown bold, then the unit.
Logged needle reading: **280** °
